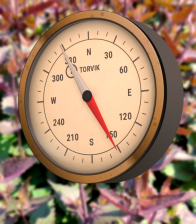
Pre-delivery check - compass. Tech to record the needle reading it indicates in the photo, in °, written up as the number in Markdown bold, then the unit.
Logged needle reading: **150** °
